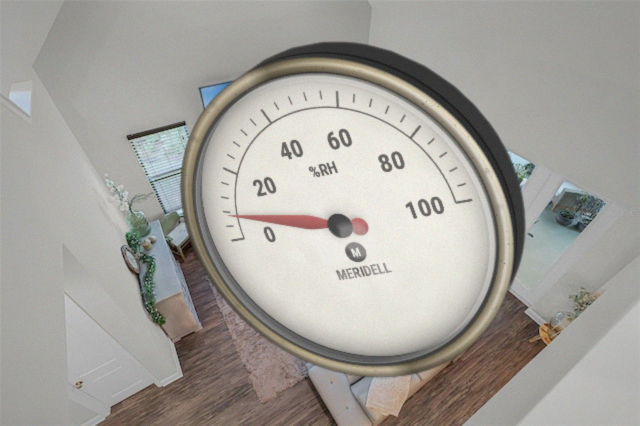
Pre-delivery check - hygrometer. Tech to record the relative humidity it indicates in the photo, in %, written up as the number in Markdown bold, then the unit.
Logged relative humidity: **8** %
